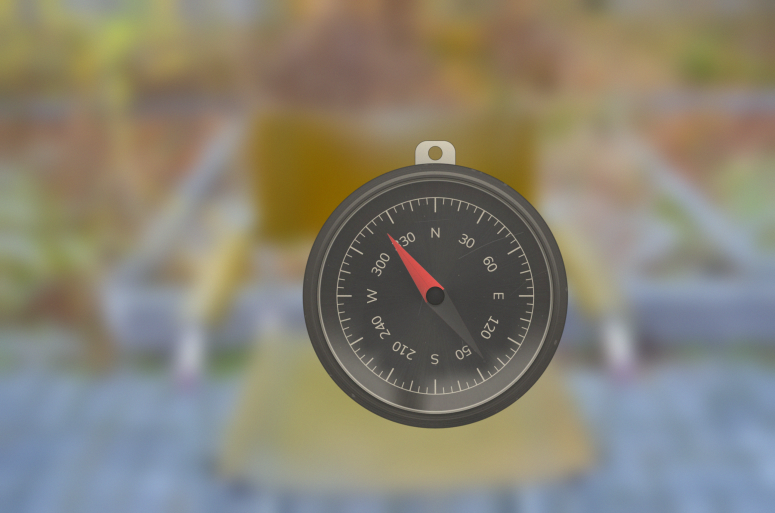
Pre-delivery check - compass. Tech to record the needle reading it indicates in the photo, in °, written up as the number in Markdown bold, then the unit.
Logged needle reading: **322.5** °
